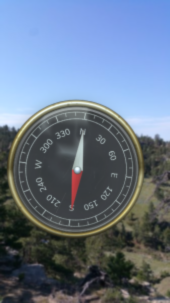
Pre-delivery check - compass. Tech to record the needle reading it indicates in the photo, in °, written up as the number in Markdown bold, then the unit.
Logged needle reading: **180** °
